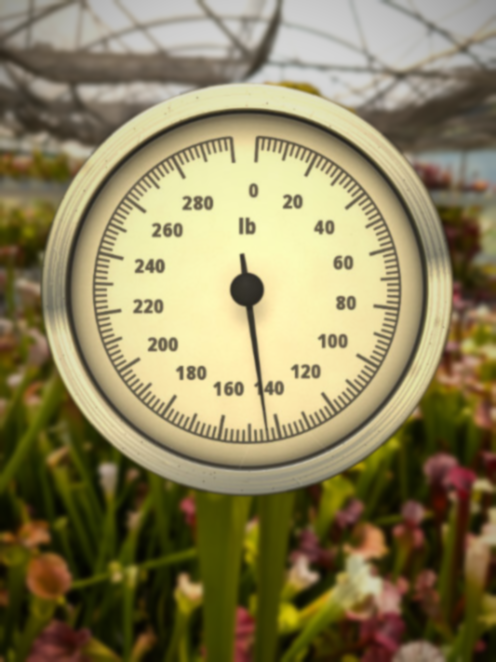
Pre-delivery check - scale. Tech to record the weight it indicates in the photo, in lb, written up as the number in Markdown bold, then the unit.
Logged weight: **144** lb
